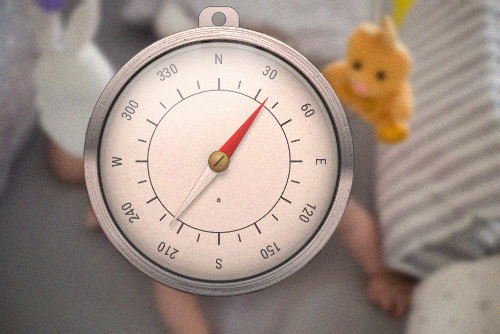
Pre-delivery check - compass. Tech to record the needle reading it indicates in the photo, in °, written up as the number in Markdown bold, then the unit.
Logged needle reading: **37.5** °
